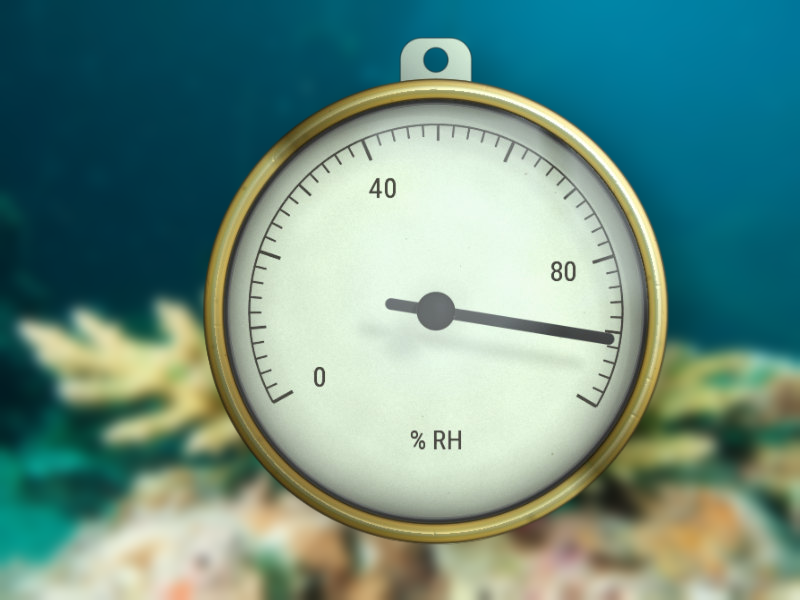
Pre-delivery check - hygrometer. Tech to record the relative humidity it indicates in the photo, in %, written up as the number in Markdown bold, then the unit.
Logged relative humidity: **91** %
